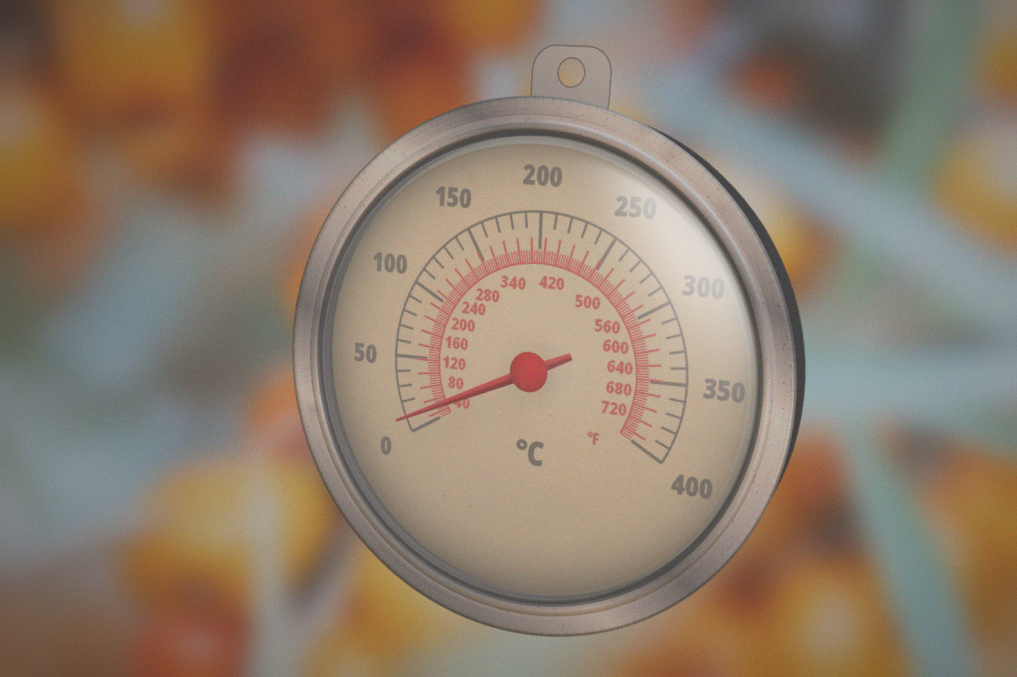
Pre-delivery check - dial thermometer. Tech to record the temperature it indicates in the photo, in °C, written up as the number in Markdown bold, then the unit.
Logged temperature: **10** °C
